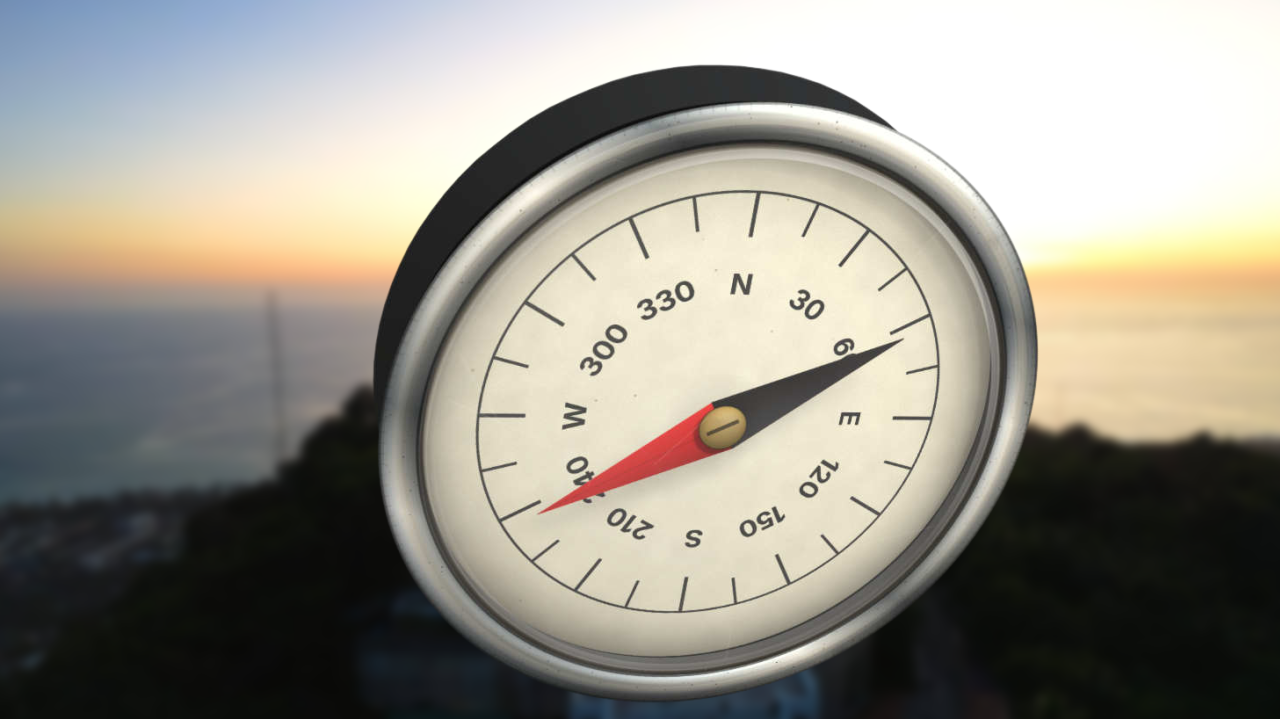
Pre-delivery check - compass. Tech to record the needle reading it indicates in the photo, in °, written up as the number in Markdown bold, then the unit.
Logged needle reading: **240** °
